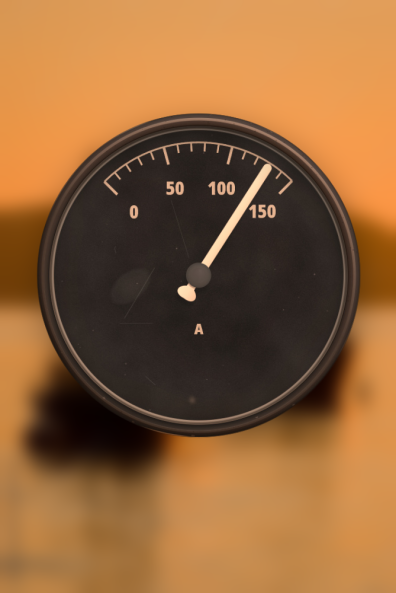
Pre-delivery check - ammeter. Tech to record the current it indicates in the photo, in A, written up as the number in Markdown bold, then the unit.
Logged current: **130** A
